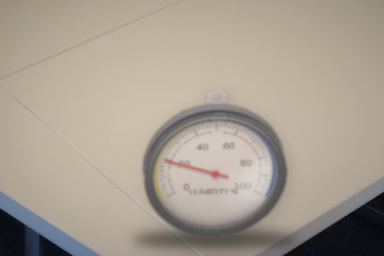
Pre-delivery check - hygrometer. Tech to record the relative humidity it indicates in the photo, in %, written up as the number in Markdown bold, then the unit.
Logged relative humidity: **20** %
